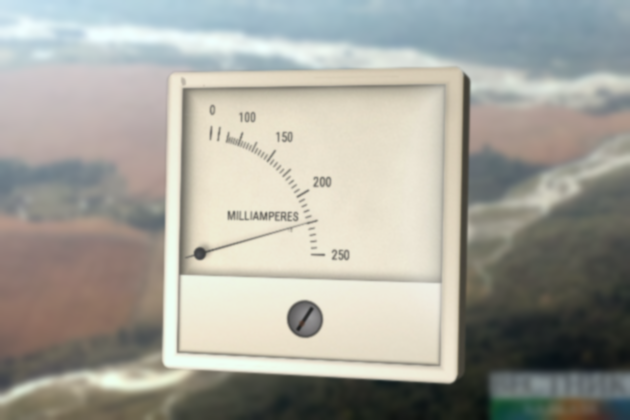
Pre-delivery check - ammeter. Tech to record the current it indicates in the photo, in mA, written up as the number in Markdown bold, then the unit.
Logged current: **225** mA
